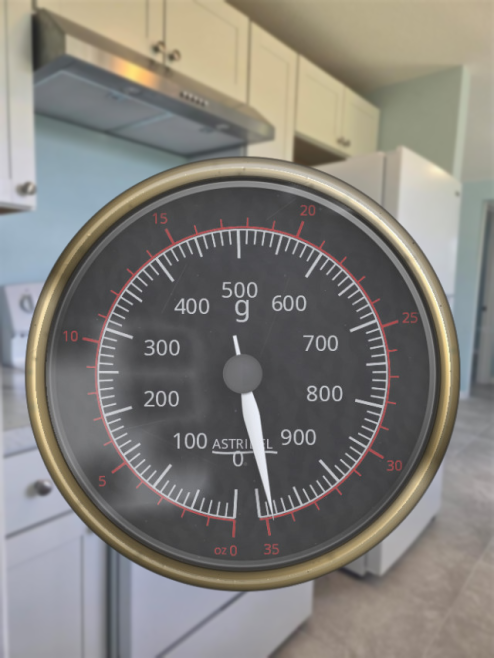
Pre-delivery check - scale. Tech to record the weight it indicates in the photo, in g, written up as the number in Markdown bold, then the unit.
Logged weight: **985** g
